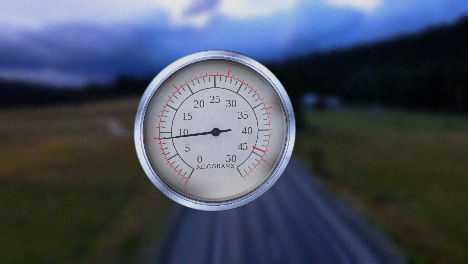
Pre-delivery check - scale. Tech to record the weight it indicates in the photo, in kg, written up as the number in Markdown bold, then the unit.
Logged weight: **9** kg
